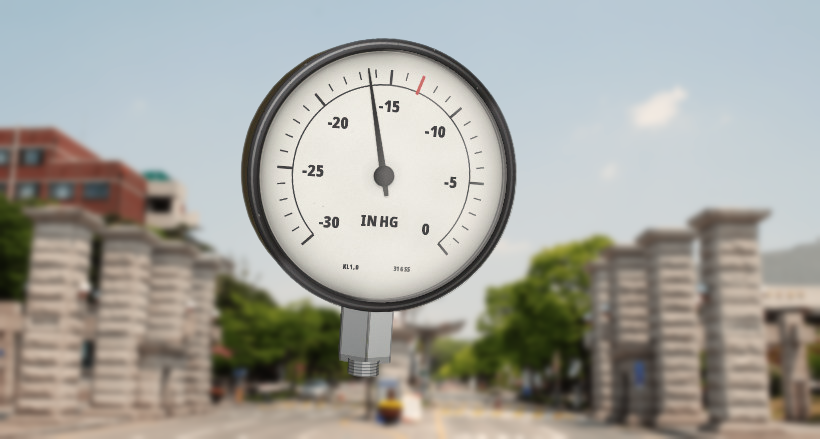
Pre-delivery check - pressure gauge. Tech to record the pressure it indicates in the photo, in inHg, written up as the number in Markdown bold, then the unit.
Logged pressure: **-16.5** inHg
